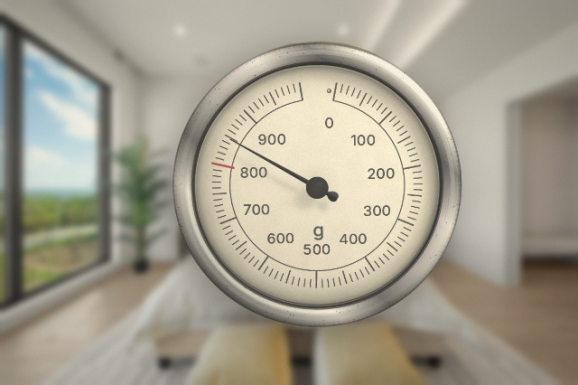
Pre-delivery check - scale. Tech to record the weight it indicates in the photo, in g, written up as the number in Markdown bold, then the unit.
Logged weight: **850** g
